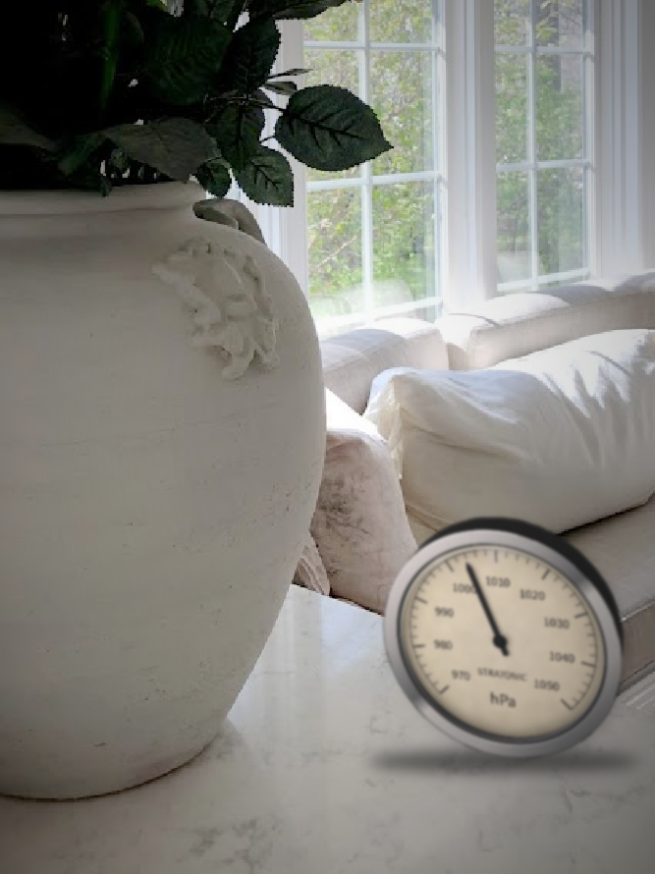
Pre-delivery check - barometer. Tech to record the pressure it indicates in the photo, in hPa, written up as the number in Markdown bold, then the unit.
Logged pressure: **1004** hPa
